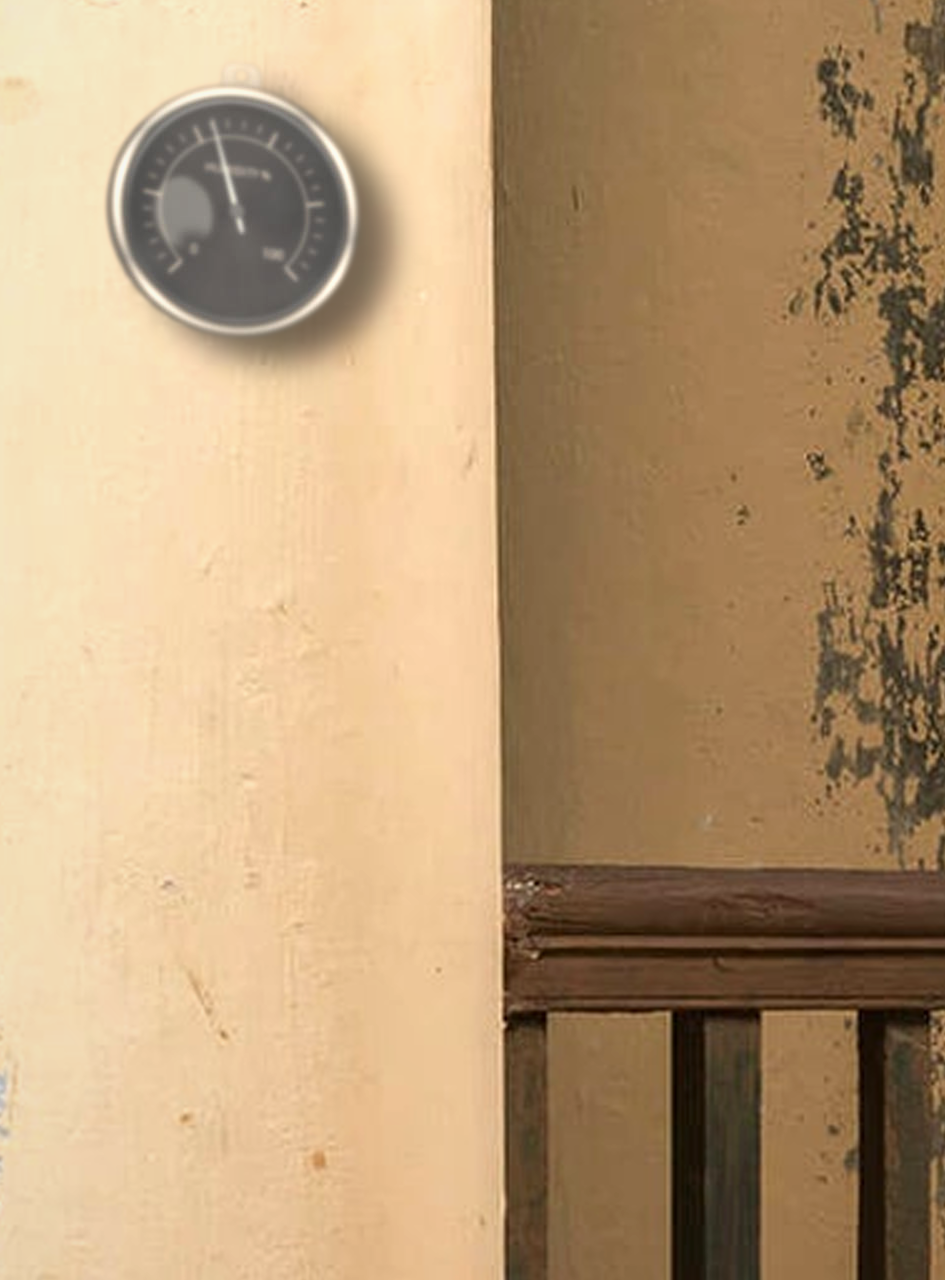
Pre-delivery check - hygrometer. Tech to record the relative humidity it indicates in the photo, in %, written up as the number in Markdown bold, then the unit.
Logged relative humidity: **44** %
